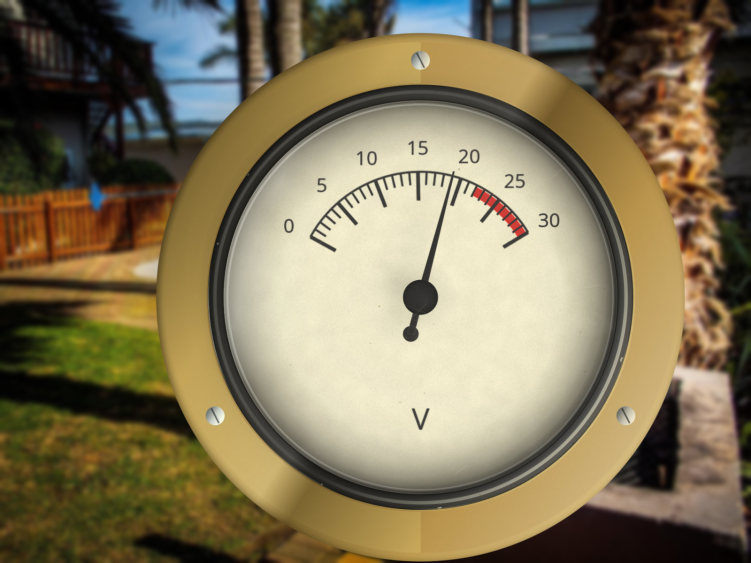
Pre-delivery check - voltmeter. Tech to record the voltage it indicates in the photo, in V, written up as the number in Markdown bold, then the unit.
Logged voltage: **19** V
